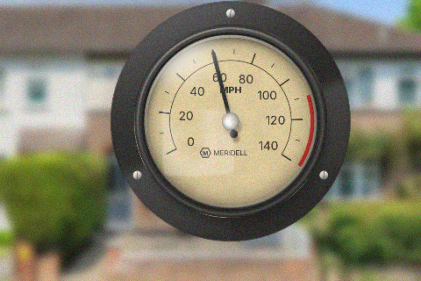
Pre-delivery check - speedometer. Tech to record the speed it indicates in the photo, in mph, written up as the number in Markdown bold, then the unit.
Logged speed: **60** mph
